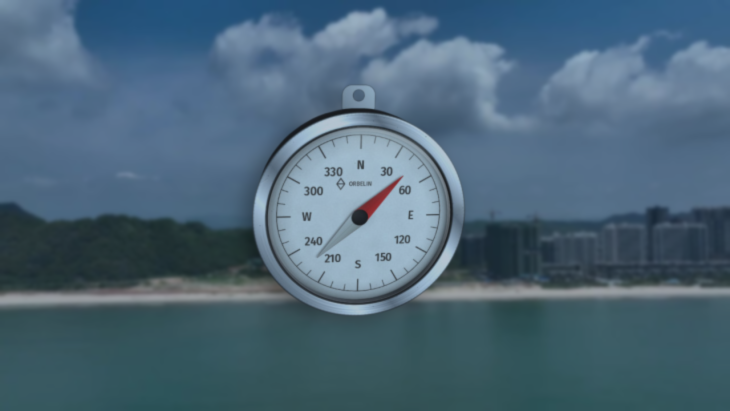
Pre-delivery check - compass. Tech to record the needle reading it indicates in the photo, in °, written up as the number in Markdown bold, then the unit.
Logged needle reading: **45** °
